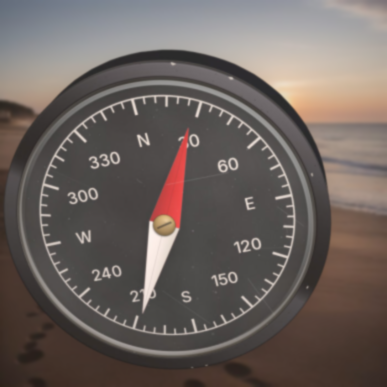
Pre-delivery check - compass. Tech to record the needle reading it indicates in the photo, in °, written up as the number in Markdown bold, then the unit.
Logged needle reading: **27.5** °
